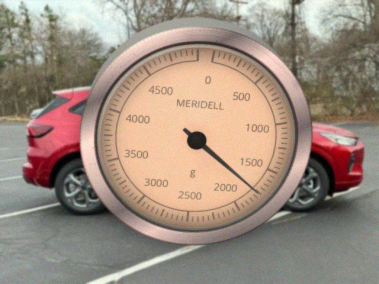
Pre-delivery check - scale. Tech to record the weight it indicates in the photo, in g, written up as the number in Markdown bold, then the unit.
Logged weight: **1750** g
